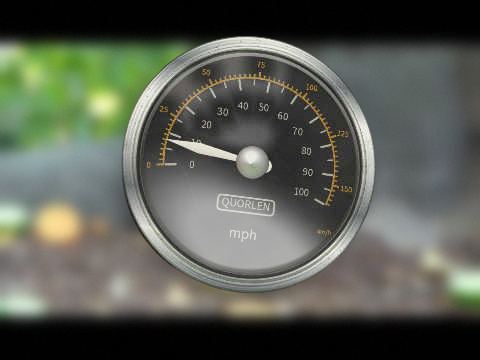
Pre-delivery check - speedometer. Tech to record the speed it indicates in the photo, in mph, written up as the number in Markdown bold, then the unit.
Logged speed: **7.5** mph
